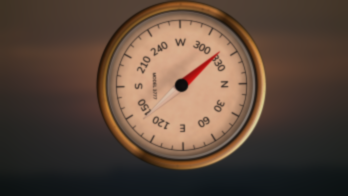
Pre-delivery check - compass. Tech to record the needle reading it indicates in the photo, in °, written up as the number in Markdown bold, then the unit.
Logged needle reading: **320** °
